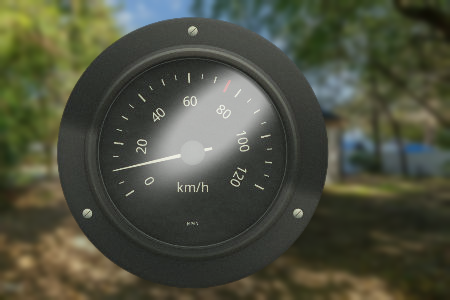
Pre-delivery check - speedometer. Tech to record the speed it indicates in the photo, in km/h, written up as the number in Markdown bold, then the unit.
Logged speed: **10** km/h
